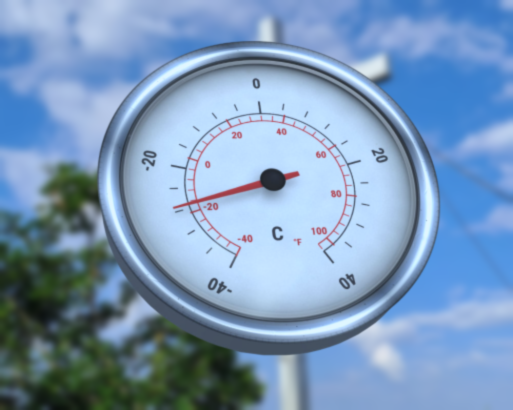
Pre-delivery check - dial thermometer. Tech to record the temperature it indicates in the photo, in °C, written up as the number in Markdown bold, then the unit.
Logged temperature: **-28** °C
